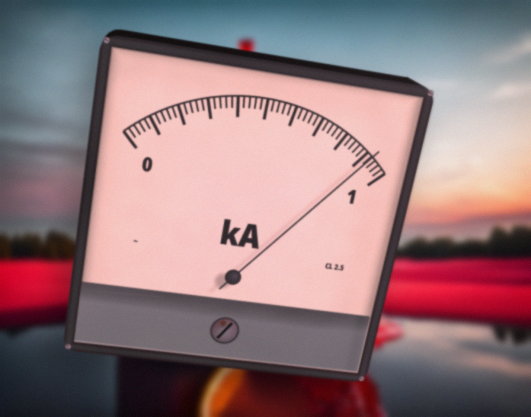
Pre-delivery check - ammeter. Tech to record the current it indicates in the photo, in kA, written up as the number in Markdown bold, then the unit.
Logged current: **0.92** kA
